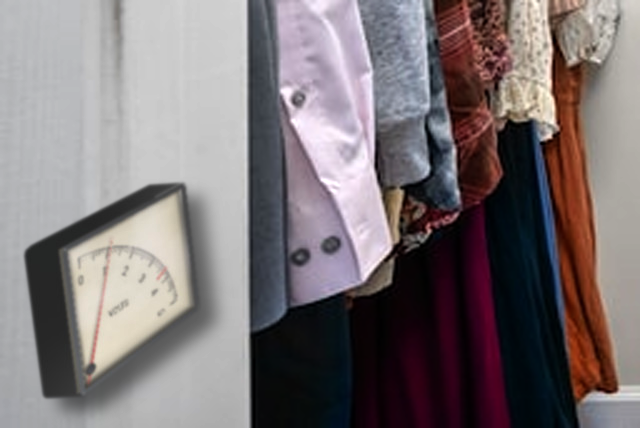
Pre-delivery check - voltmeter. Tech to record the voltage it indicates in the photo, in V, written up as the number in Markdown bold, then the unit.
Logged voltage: **1** V
